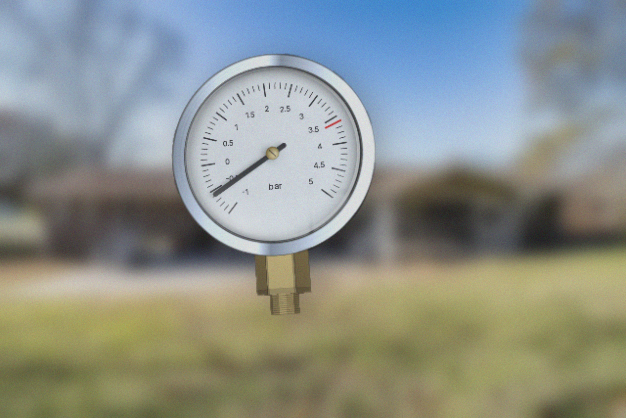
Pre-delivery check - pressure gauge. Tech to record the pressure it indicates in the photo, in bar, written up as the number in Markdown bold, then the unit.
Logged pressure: **-0.6** bar
